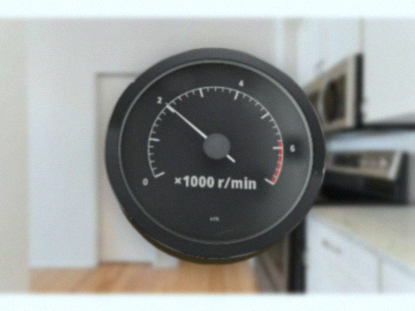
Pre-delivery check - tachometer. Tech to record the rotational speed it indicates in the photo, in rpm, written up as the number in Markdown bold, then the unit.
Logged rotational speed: **2000** rpm
